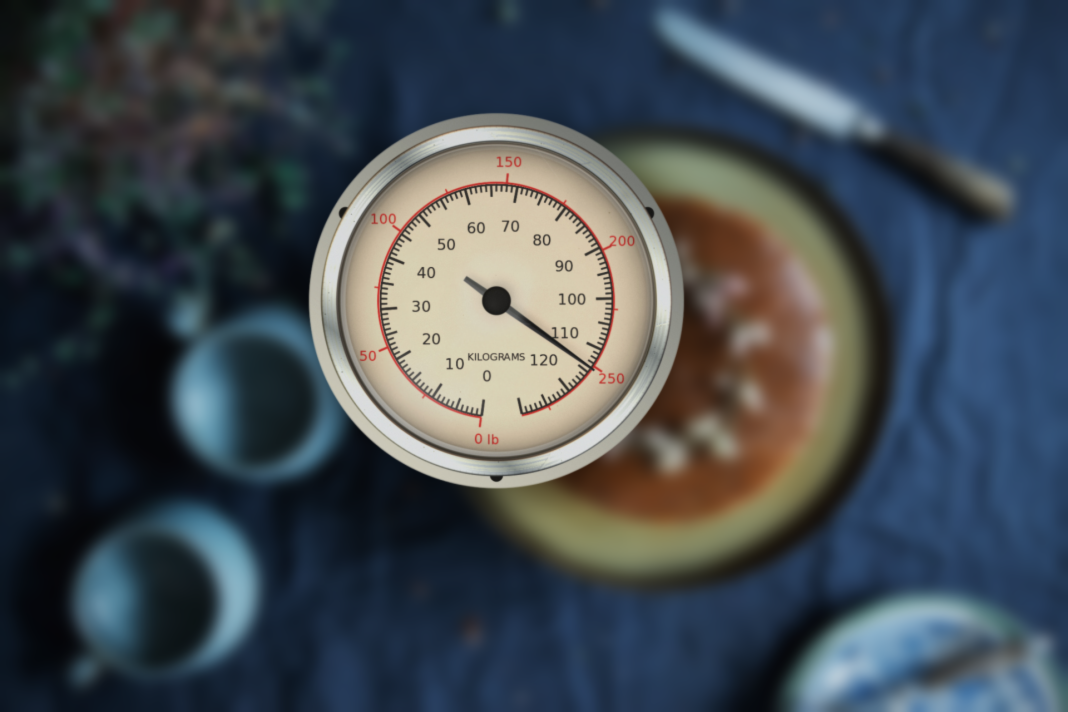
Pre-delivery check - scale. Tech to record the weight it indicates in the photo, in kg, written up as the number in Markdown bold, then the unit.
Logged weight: **114** kg
